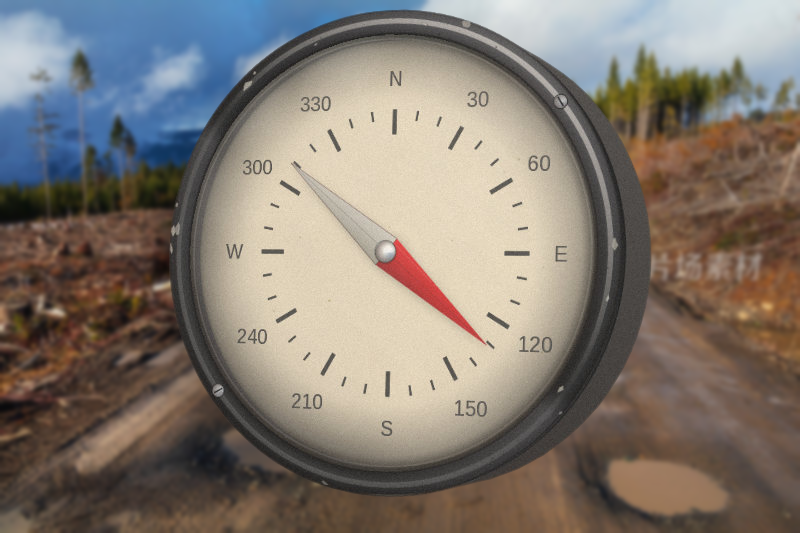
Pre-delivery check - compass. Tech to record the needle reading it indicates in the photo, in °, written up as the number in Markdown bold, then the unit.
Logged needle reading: **130** °
